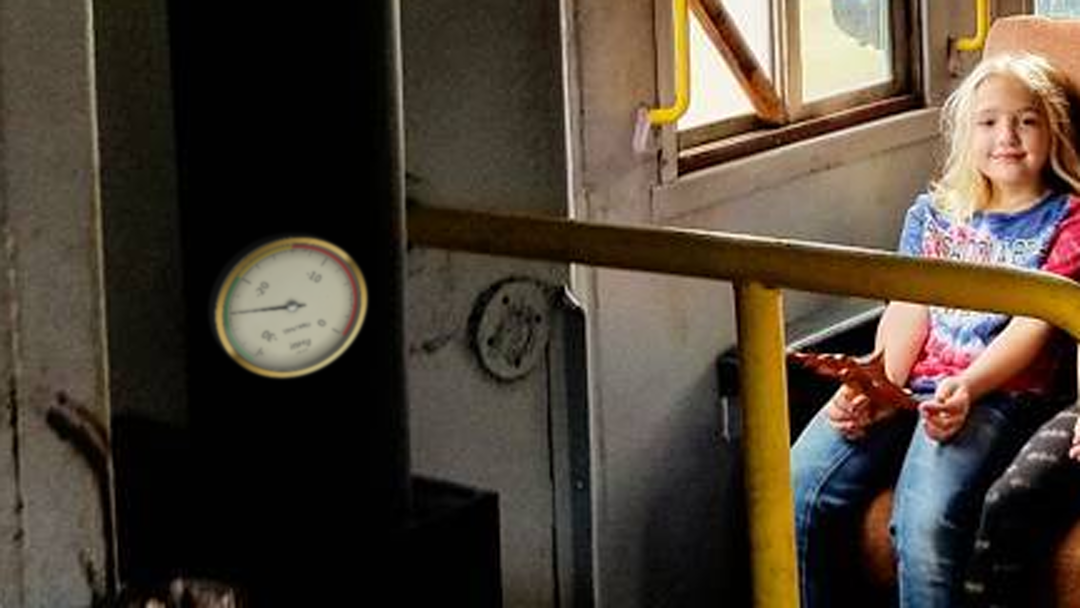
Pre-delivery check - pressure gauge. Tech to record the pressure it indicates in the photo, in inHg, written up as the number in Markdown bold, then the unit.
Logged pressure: **-24** inHg
